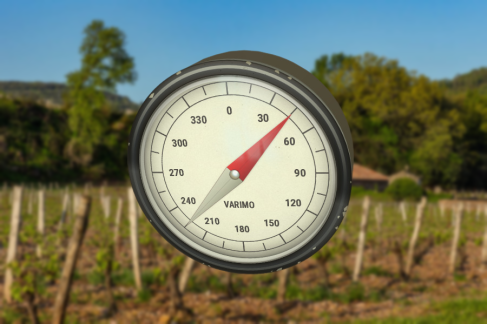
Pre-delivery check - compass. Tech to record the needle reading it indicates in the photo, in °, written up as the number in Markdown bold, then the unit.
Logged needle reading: **45** °
